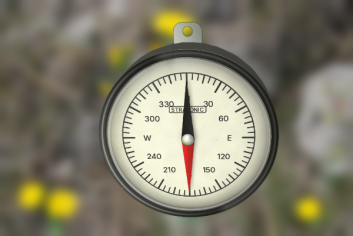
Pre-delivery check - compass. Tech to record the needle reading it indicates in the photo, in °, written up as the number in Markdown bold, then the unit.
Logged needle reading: **180** °
